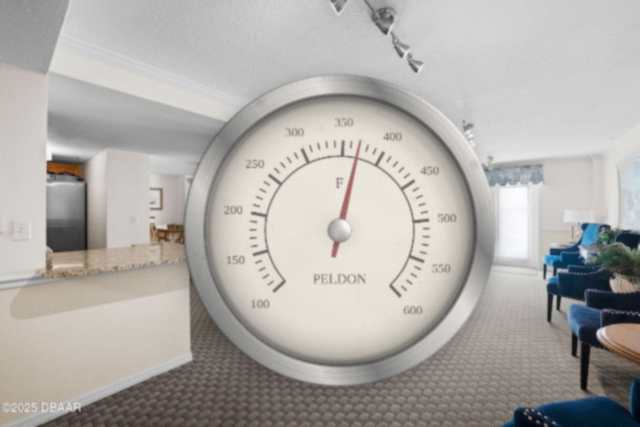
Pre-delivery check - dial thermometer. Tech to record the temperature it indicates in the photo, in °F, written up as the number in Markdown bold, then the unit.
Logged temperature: **370** °F
